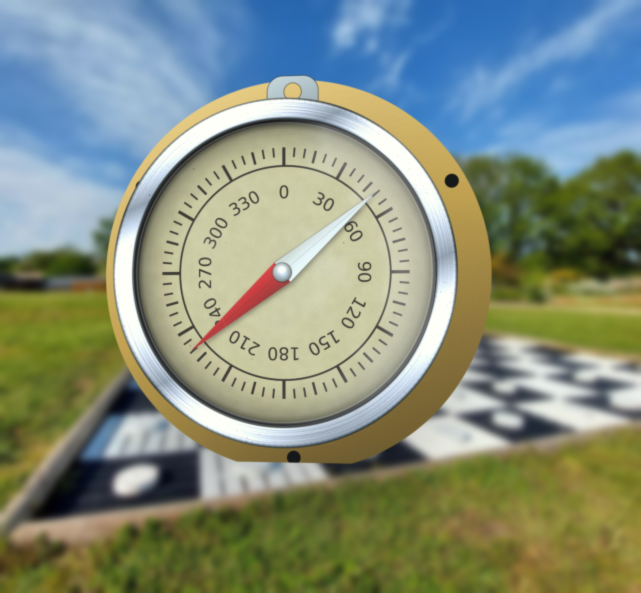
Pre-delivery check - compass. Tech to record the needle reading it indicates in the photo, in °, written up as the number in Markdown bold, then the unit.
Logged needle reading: **230** °
